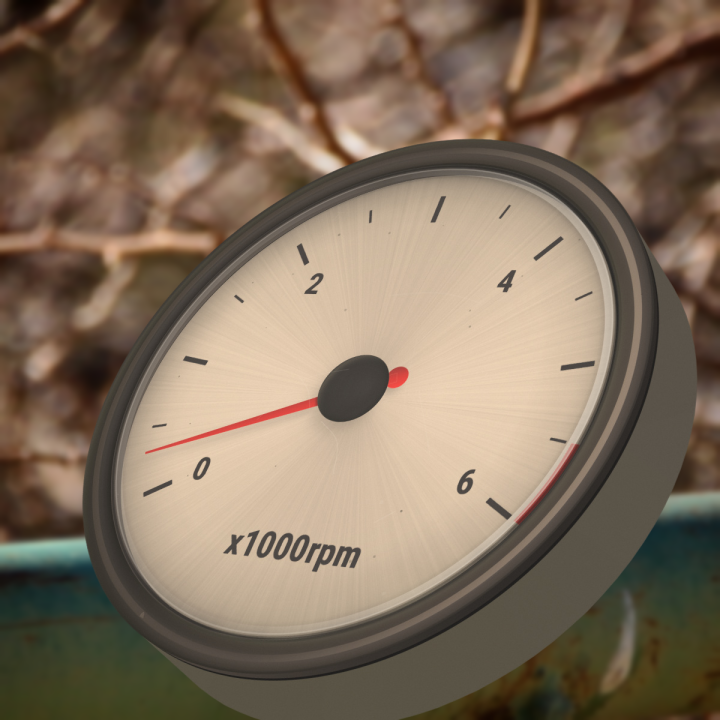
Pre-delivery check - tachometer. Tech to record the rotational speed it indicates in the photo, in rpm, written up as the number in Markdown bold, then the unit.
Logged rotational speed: **250** rpm
